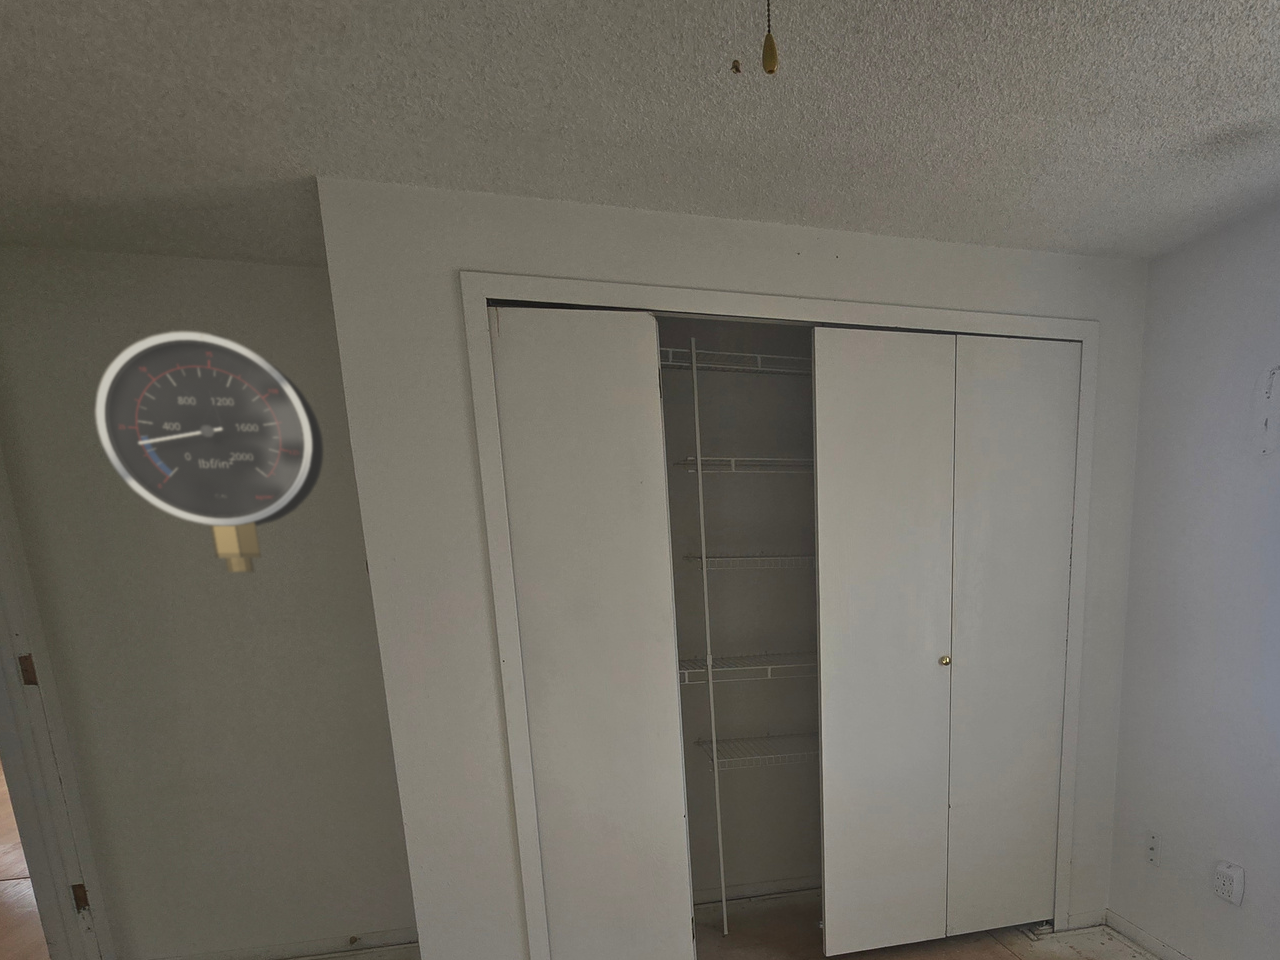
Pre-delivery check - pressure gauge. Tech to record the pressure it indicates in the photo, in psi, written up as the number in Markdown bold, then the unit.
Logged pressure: **250** psi
